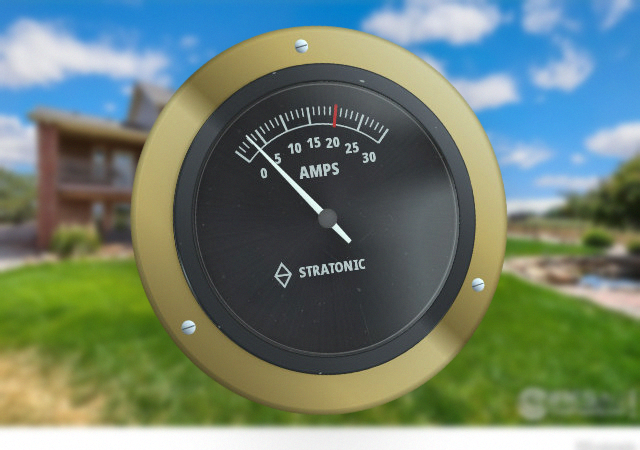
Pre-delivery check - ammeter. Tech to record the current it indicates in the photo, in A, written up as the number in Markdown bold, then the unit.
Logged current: **3** A
